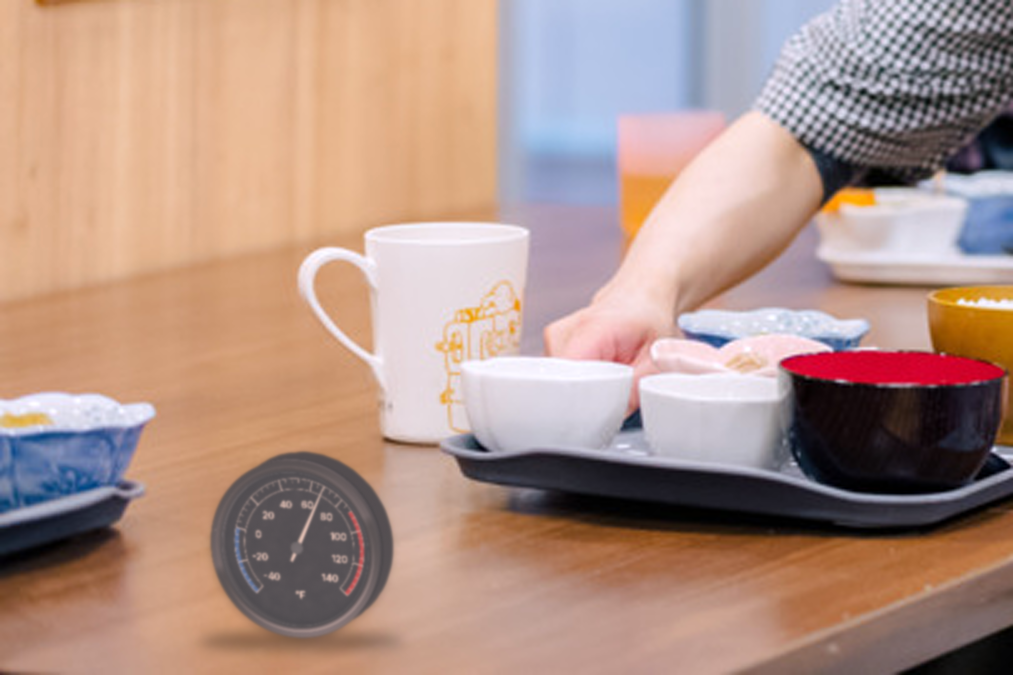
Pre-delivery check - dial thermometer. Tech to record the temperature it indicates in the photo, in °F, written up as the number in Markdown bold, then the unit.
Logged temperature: **68** °F
